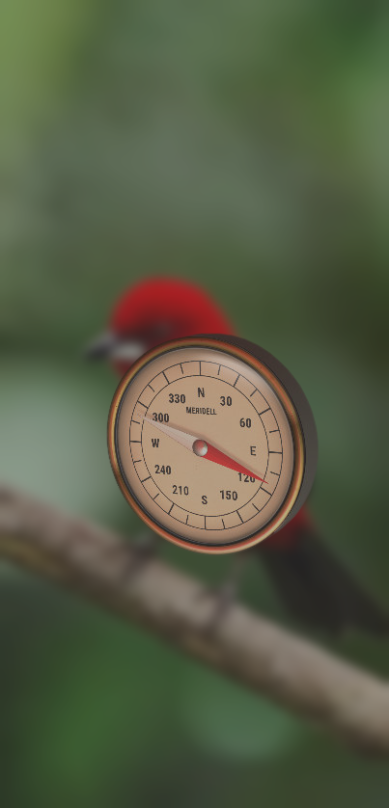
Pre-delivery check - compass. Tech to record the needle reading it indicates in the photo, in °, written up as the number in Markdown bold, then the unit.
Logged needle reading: **112.5** °
